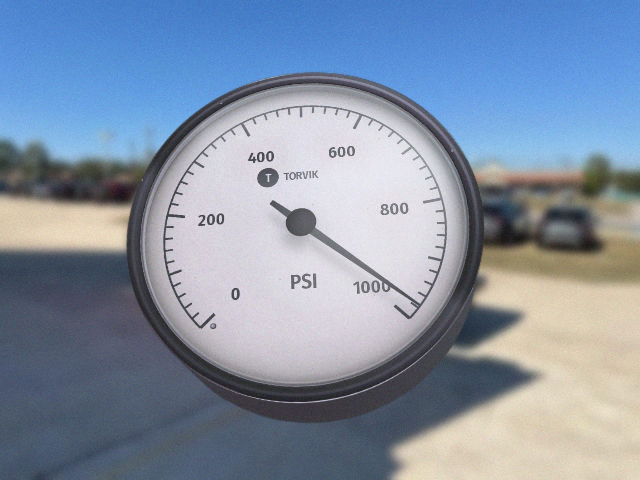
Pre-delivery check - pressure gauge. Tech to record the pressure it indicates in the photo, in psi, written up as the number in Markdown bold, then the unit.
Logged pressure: **980** psi
